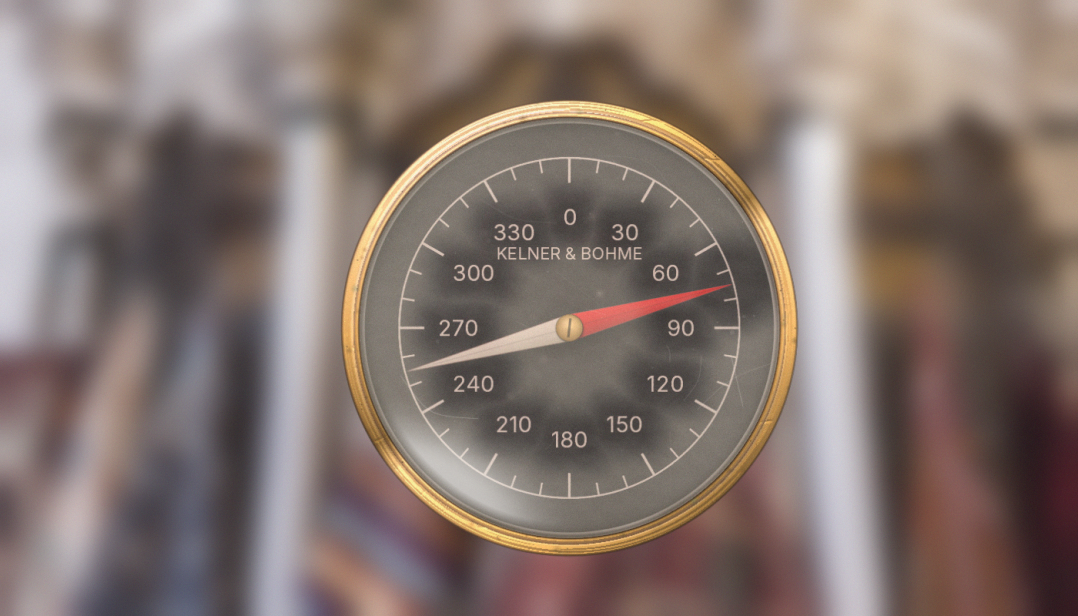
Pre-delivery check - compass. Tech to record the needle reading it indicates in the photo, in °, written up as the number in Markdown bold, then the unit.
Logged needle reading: **75** °
